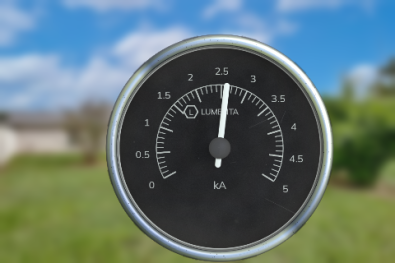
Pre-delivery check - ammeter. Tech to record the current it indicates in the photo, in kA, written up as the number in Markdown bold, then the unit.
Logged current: **2.6** kA
